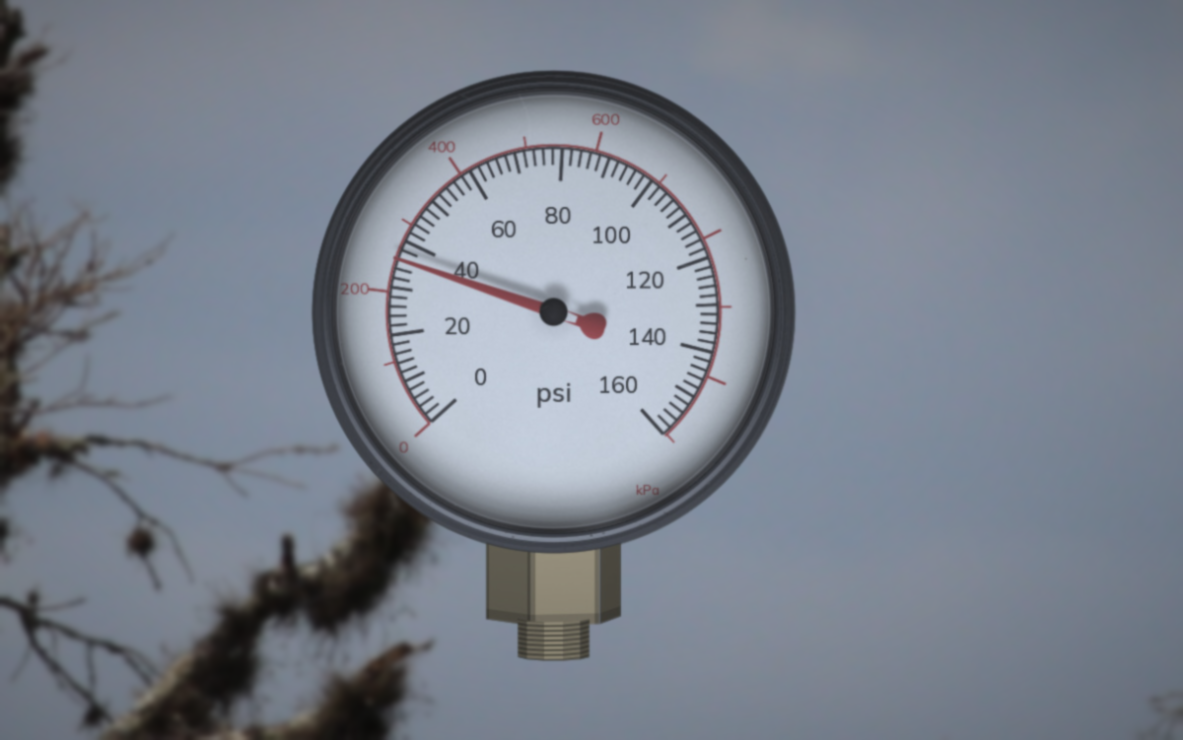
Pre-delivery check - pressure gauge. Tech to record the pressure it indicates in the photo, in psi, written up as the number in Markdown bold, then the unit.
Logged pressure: **36** psi
